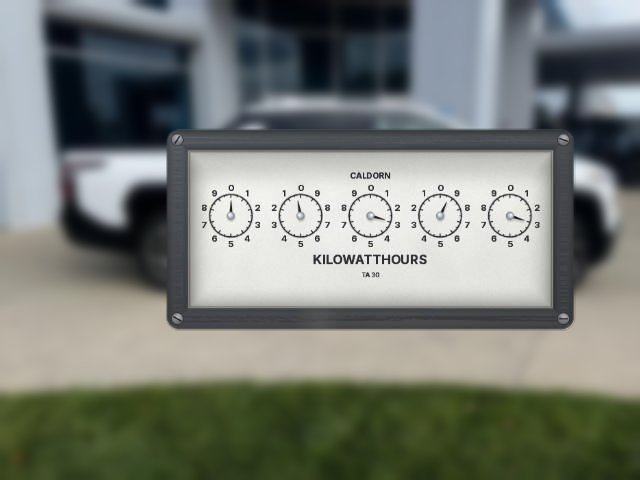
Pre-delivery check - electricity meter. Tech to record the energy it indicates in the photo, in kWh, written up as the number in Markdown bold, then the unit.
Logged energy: **293** kWh
